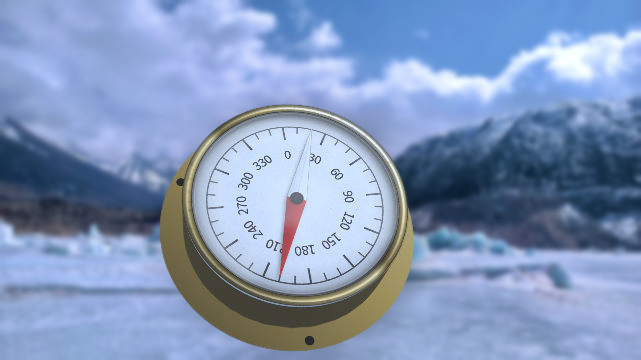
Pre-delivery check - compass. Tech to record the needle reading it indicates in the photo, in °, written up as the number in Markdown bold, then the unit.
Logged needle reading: **200** °
